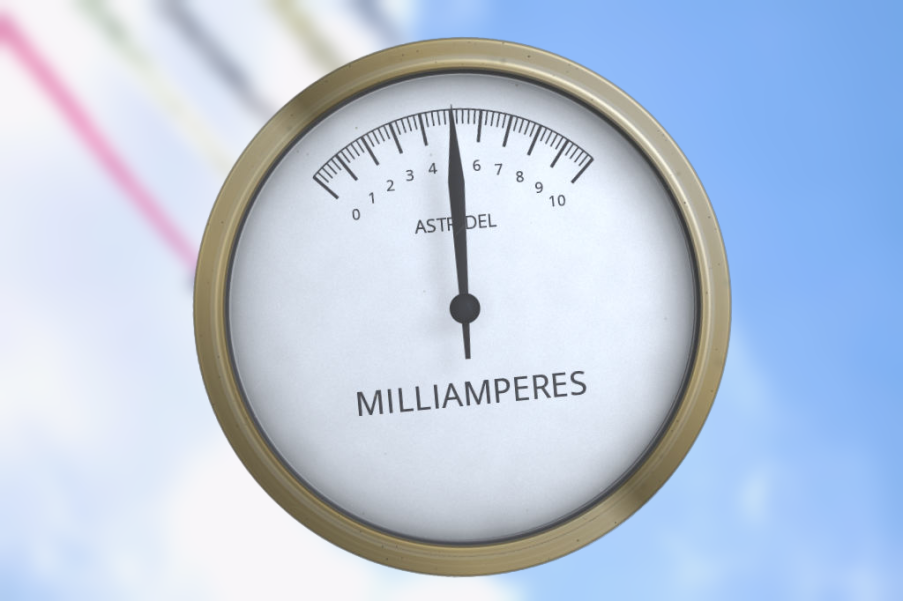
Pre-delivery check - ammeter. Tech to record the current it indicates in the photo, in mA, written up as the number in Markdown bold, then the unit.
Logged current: **5** mA
